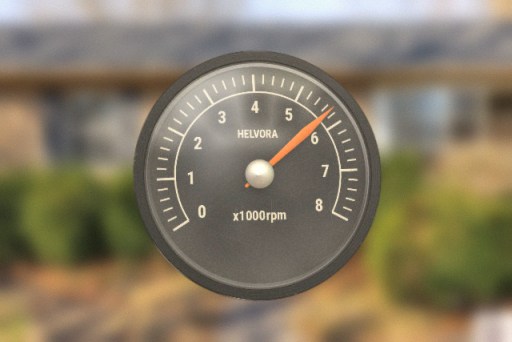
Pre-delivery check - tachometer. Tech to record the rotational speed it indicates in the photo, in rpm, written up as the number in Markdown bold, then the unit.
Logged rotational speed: **5700** rpm
